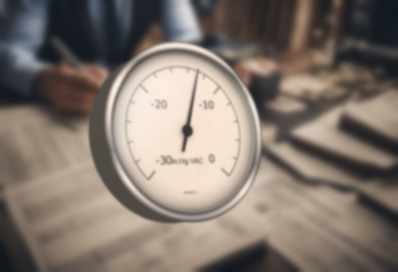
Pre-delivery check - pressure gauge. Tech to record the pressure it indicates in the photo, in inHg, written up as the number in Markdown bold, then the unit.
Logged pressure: **-13** inHg
